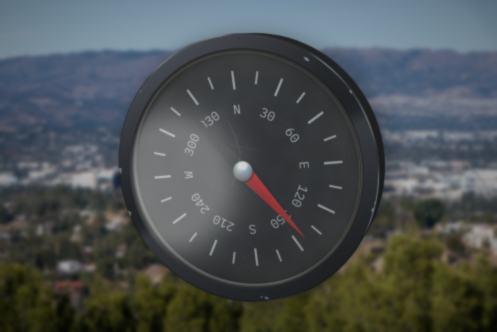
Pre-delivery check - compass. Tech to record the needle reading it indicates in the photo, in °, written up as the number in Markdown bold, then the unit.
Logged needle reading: **142.5** °
